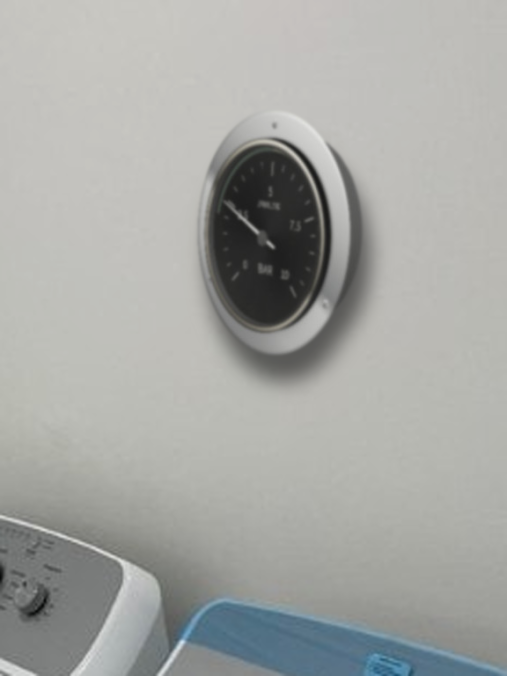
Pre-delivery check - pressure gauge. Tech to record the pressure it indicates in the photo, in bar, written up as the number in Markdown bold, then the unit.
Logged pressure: **2.5** bar
